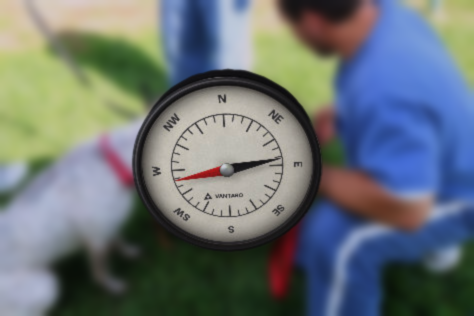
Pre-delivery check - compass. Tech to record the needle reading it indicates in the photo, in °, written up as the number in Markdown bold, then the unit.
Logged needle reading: **260** °
